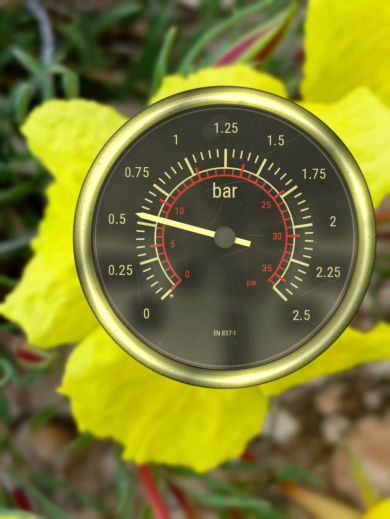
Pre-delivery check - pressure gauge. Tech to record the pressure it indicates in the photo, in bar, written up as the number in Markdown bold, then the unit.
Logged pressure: **0.55** bar
